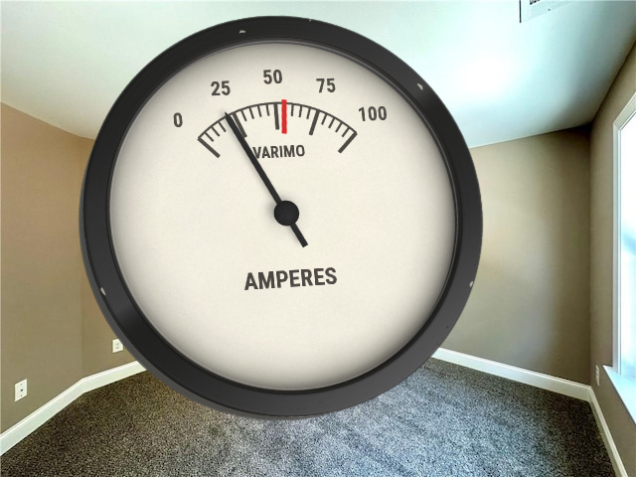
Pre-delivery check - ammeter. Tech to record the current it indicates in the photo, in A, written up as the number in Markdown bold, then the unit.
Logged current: **20** A
